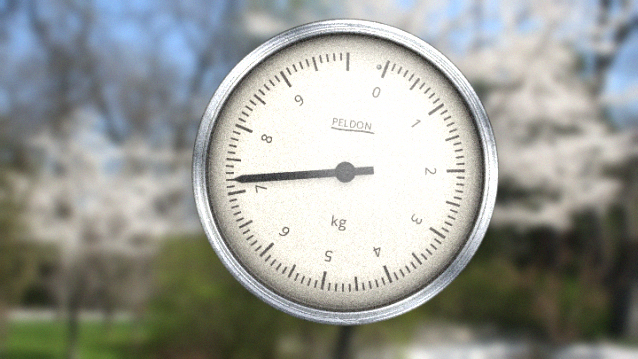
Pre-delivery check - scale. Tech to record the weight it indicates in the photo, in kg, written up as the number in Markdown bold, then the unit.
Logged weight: **7.2** kg
